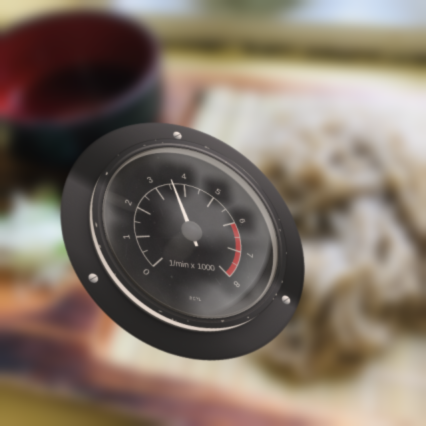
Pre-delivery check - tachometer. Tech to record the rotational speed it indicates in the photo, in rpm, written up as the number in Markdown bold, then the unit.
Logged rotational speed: **3500** rpm
